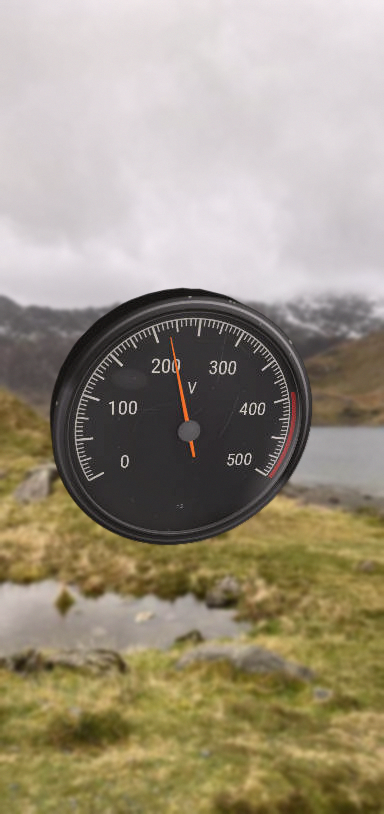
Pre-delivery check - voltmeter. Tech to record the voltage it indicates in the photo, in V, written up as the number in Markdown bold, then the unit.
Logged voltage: **215** V
